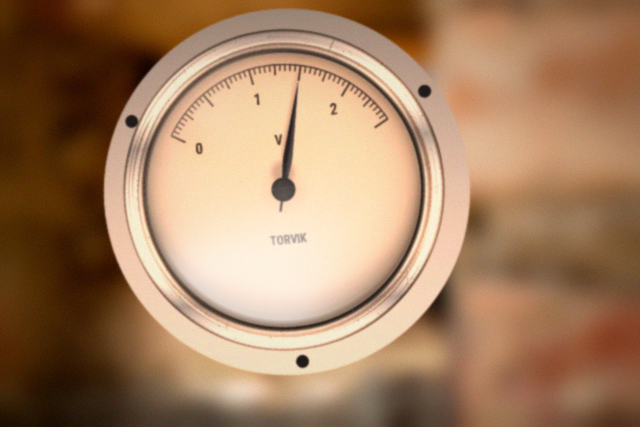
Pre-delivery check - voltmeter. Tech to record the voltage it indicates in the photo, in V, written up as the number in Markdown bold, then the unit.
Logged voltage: **1.5** V
